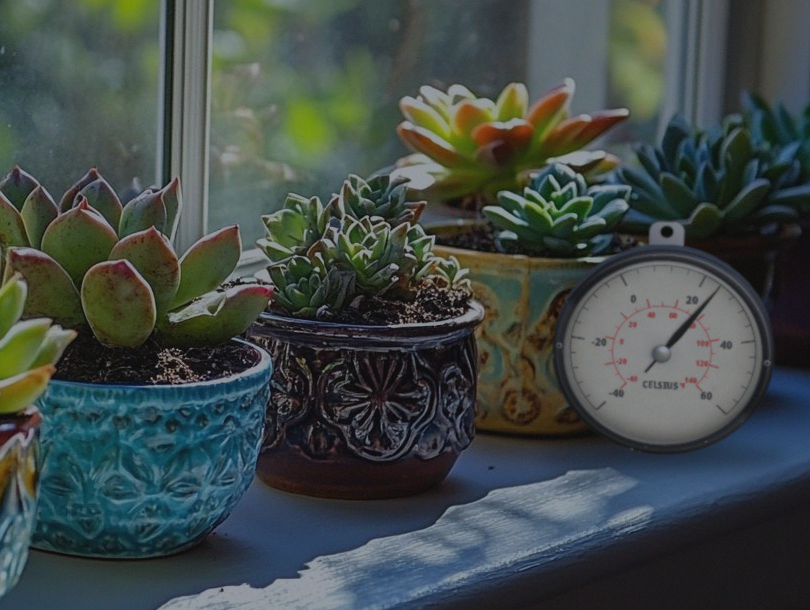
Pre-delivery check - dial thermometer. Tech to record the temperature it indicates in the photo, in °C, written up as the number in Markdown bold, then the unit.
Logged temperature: **24** °C
